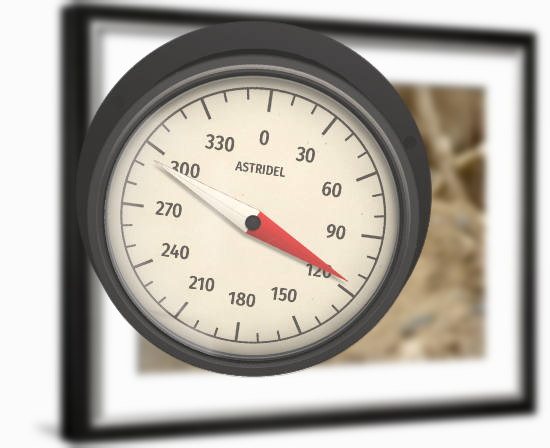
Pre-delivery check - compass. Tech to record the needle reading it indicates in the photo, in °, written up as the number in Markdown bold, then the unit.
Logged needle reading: **115** °
